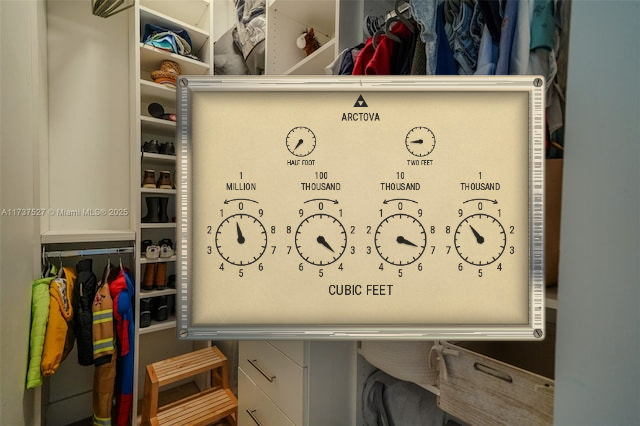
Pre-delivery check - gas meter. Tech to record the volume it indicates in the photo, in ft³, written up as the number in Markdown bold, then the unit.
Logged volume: **36900** ft³
